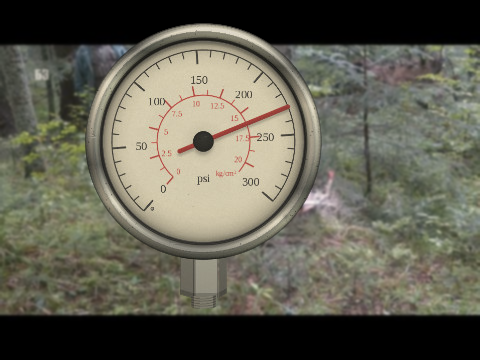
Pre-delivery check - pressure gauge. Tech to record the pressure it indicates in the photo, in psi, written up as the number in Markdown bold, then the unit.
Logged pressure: **230** psi
